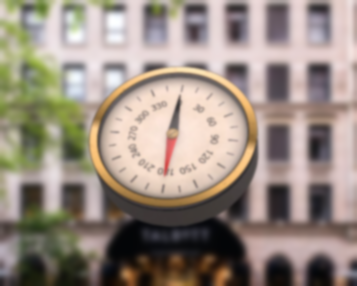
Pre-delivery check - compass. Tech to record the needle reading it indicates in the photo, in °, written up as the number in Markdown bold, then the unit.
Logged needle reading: **180** °
